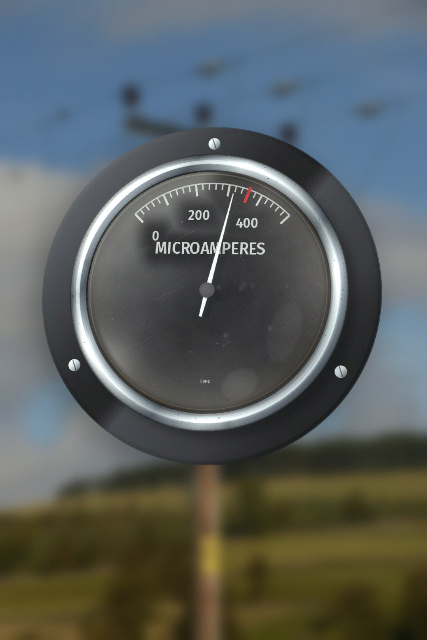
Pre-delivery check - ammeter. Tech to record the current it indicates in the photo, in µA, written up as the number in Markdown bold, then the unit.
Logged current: **320** µA
